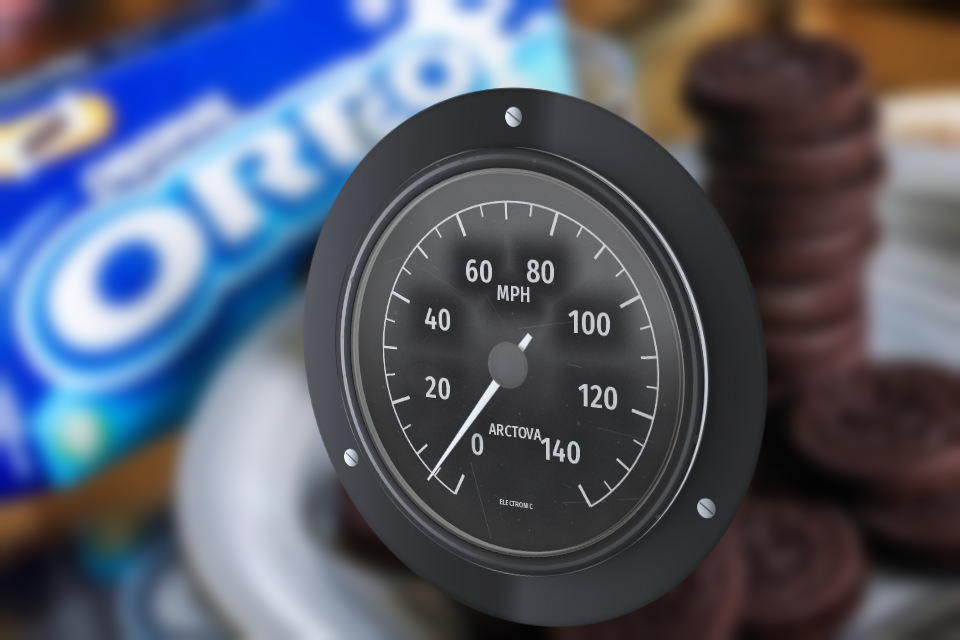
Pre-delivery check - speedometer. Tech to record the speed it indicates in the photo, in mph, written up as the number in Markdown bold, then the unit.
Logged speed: **5** mph
